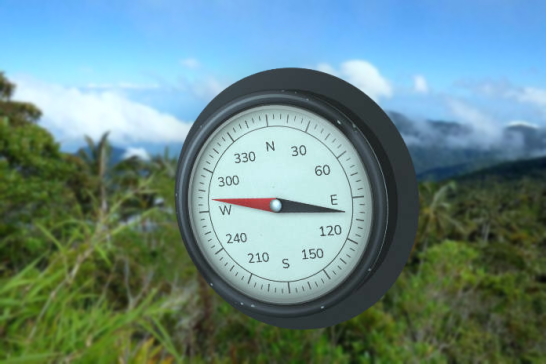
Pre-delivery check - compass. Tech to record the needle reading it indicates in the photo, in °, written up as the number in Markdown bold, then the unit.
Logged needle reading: **280** °
